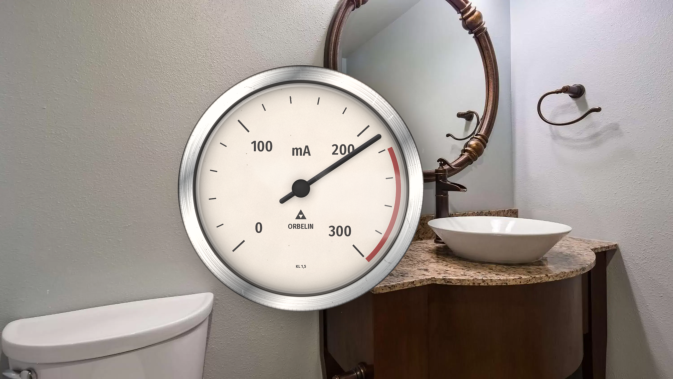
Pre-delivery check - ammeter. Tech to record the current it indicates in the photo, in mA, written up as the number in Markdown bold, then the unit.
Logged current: **210** mA
